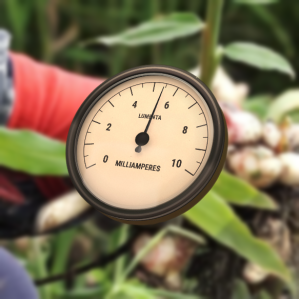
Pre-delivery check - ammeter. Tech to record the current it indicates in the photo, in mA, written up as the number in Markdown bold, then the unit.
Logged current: **5.5** mA
